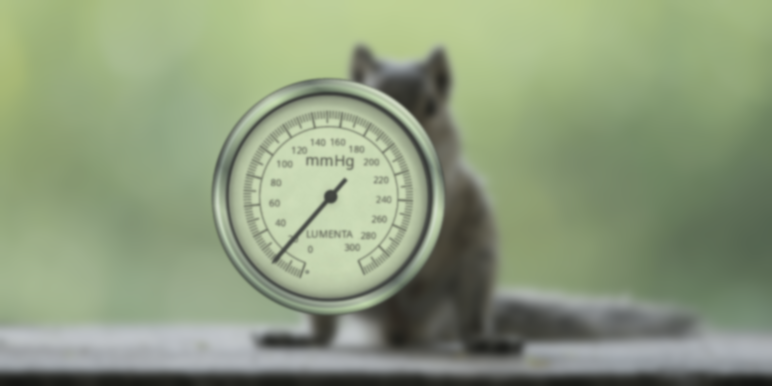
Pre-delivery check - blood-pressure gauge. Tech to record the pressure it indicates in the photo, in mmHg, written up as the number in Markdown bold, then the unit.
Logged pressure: **20** mmHg
